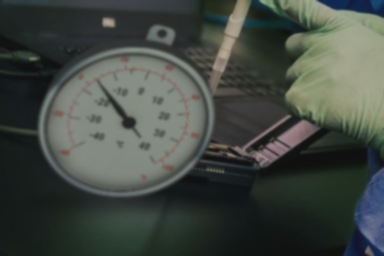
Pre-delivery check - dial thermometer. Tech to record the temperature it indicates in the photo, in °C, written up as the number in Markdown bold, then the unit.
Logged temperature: **-15** °C
